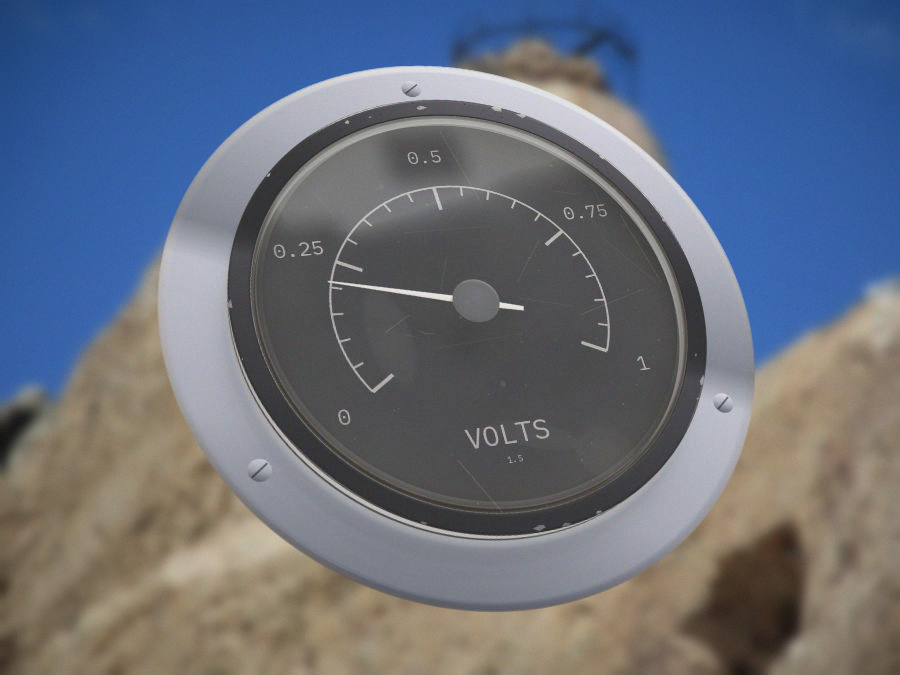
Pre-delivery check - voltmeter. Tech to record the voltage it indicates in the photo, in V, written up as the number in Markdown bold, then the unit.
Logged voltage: **0.2** V
